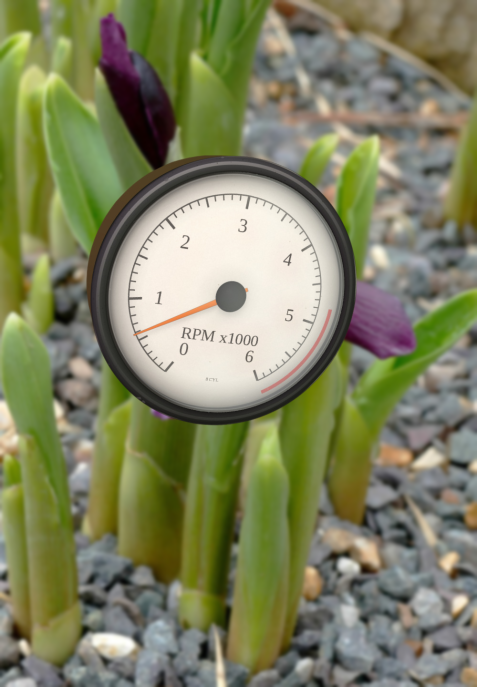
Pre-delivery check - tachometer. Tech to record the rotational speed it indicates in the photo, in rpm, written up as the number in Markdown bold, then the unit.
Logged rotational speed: **600** rpm
